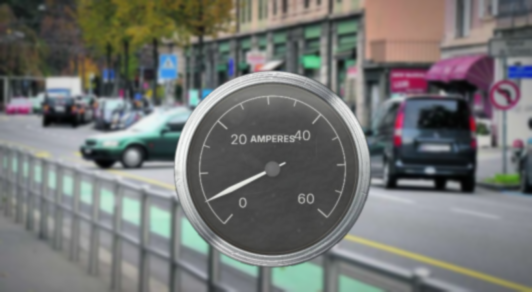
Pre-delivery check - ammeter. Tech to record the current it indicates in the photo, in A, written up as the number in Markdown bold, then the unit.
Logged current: **5** A
